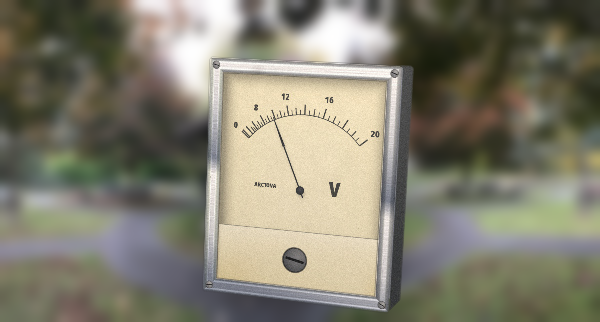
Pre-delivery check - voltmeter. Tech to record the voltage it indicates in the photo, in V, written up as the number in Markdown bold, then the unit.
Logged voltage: **10** V
